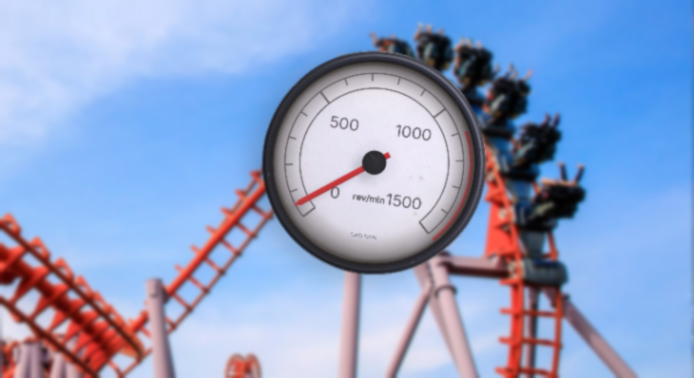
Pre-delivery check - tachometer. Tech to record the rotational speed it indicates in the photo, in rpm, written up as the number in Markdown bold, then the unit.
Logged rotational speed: **50** rpm
